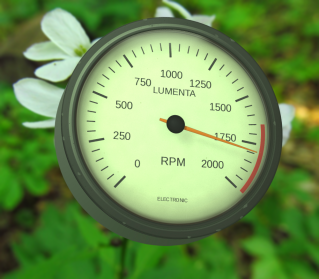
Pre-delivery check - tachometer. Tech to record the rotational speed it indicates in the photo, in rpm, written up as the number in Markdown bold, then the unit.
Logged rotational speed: **1800** rpm
